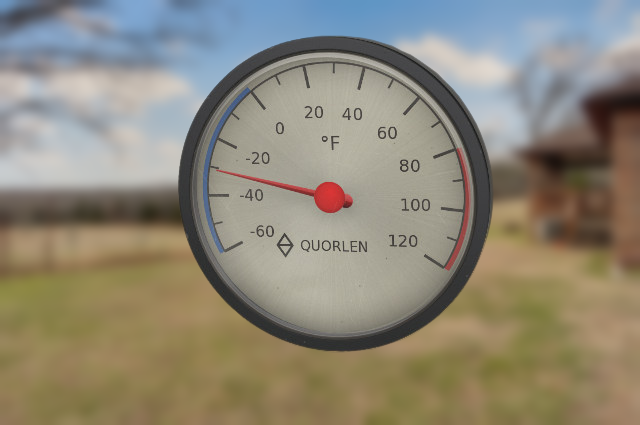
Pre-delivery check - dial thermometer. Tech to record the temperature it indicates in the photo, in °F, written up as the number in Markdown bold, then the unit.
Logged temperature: **-30** °F
